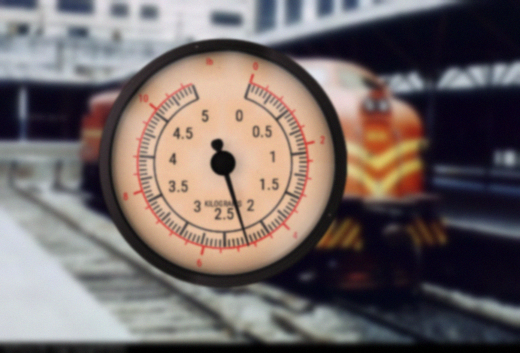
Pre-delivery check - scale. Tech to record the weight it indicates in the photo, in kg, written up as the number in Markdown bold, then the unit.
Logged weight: **2.25** kg
